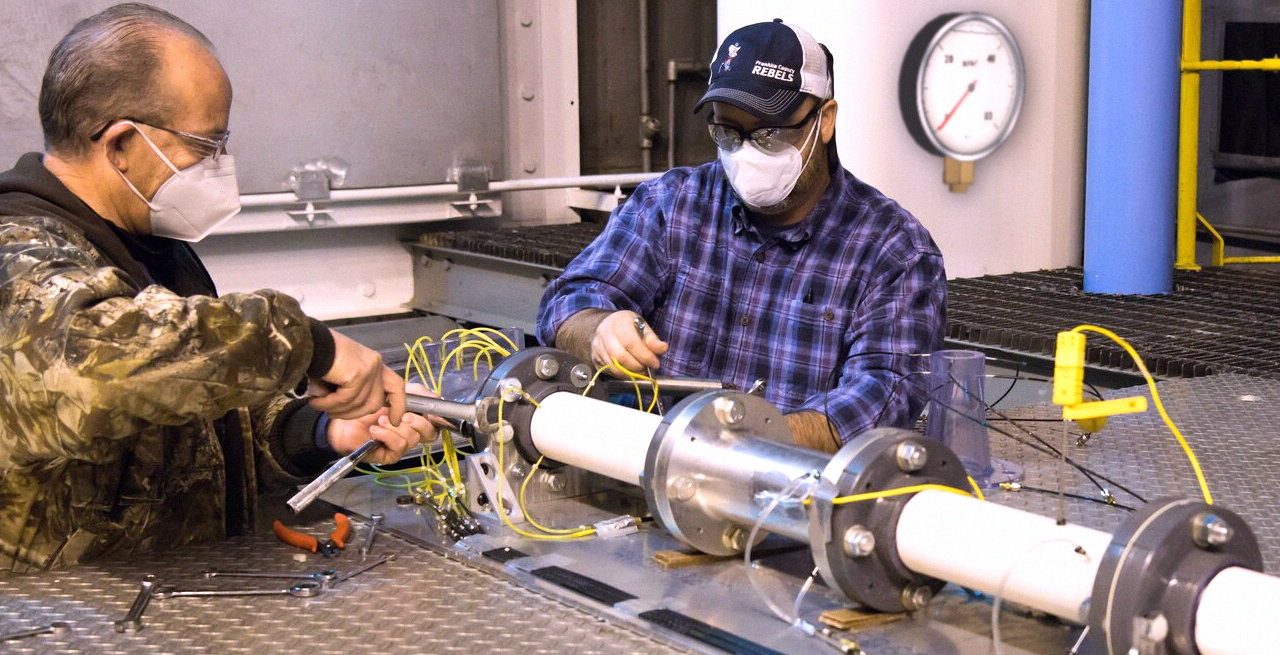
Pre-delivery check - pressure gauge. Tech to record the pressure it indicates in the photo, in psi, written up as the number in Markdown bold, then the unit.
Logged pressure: **0** psi
